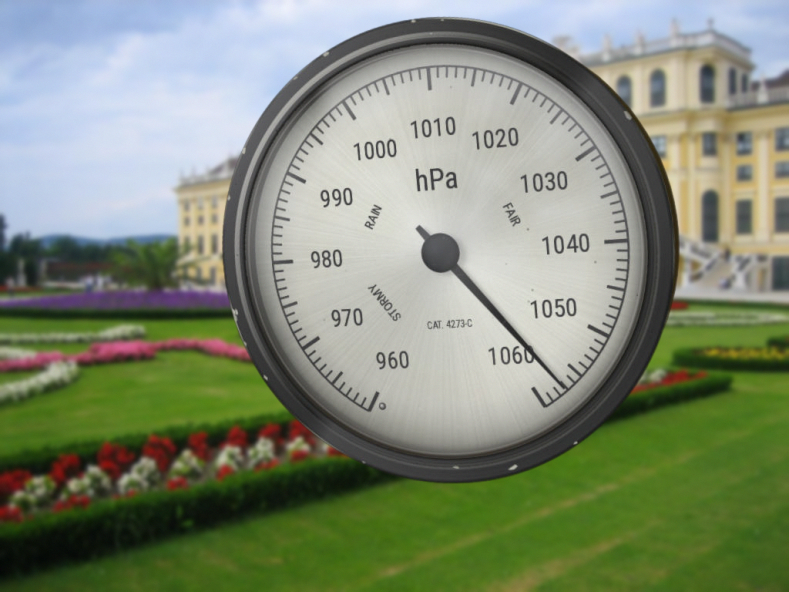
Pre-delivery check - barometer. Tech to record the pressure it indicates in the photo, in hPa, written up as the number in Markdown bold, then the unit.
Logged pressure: **1057** hPa
